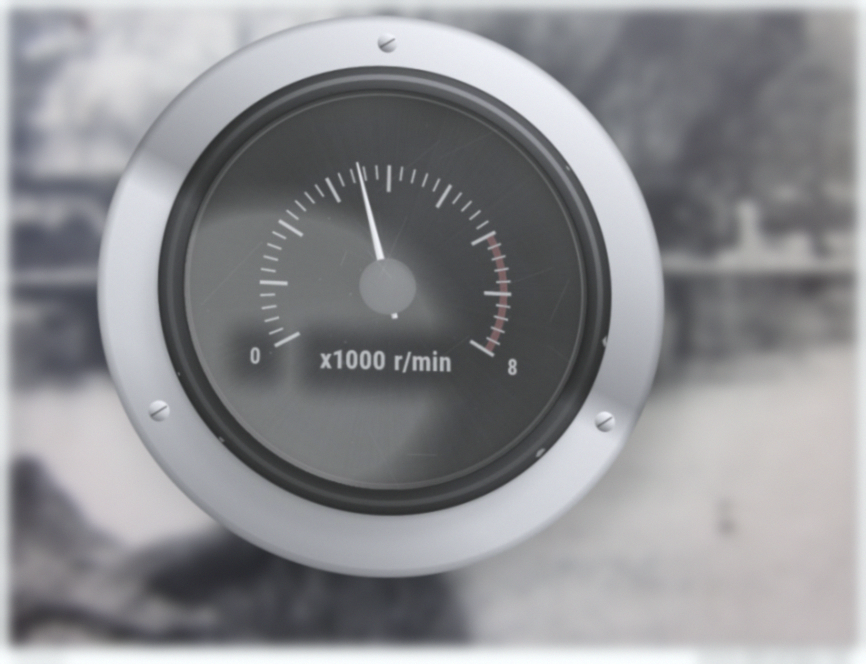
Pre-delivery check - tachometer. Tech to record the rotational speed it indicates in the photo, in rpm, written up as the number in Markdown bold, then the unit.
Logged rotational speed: **3500** rpm
